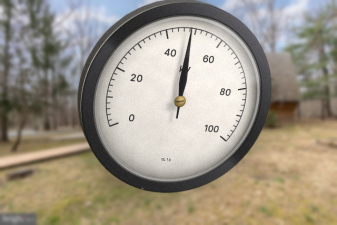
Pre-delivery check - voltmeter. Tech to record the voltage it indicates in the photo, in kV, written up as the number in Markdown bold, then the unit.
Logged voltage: **48** kV
